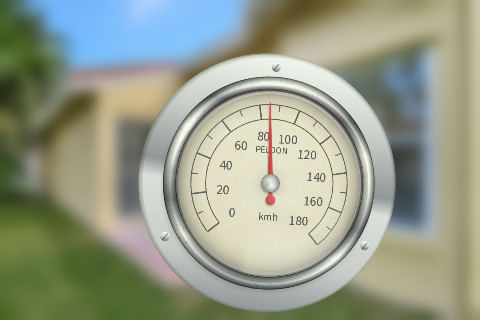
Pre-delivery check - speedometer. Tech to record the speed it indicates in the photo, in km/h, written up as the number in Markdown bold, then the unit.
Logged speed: **85** km/h
